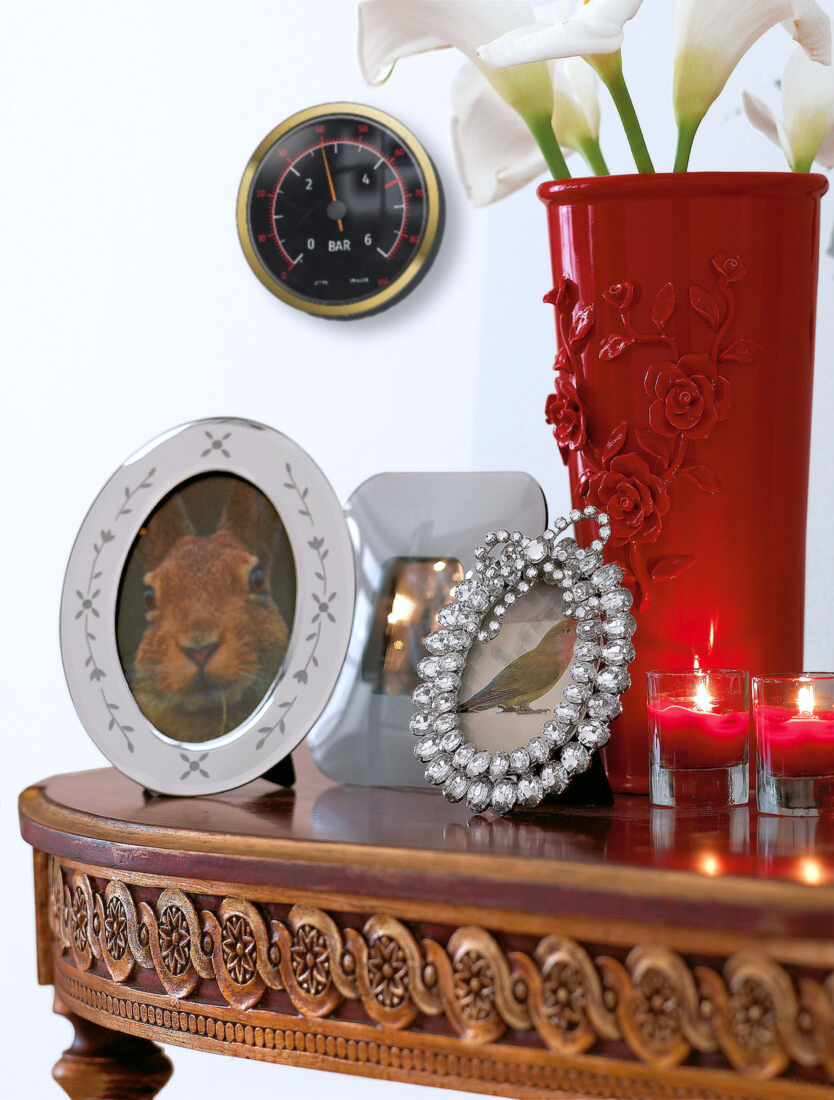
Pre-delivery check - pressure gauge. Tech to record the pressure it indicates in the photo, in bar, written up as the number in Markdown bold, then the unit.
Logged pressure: **2.75** bar
